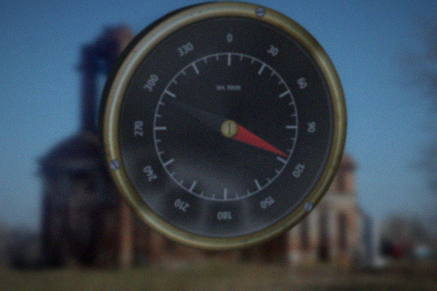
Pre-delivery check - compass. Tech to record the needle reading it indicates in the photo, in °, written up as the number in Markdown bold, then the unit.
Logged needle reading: **115** °
